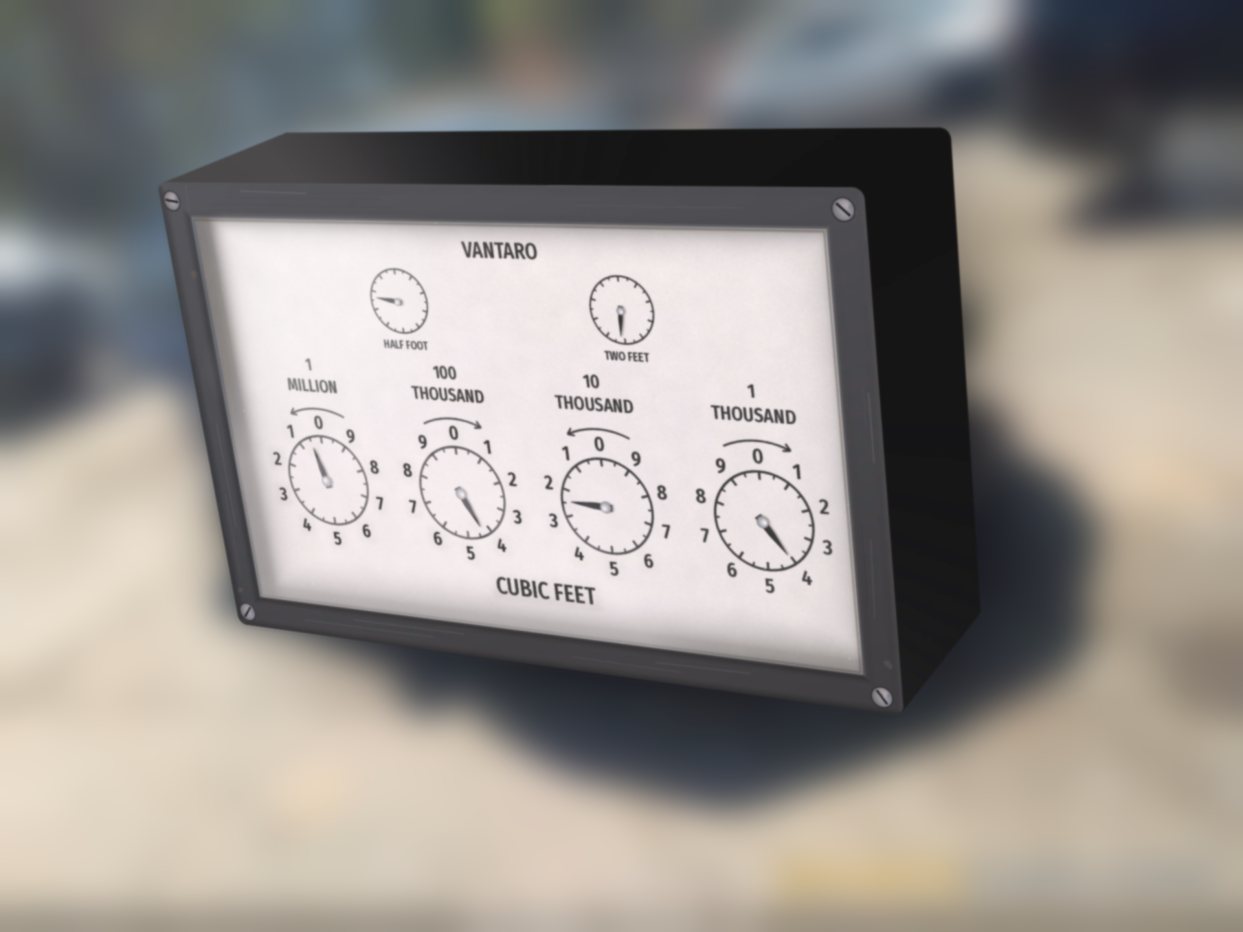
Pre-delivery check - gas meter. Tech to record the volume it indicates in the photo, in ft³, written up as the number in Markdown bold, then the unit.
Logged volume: **42400** ft³
